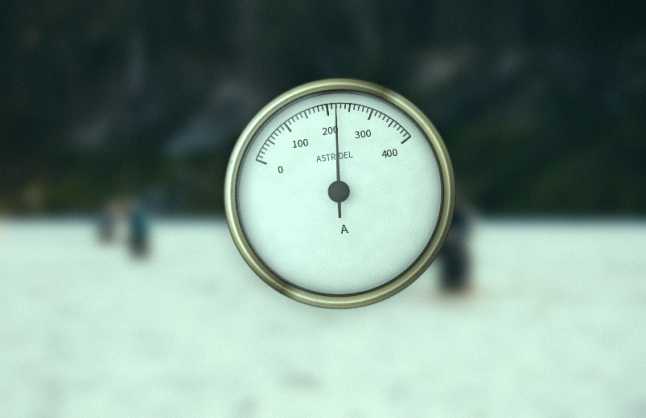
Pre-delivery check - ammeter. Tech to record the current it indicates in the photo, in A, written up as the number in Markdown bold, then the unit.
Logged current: **220** A
